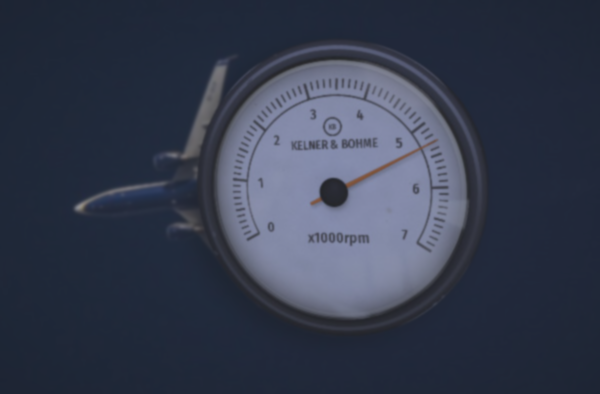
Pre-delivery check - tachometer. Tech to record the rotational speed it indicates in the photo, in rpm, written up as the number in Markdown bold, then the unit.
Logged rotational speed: **5300** rpm
